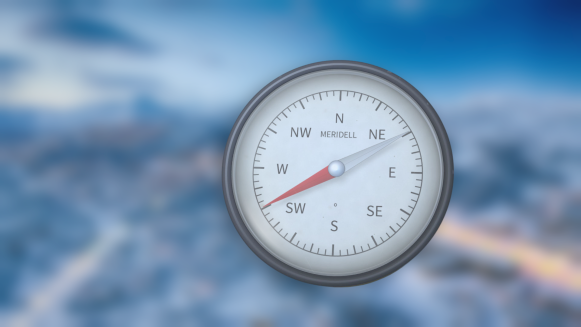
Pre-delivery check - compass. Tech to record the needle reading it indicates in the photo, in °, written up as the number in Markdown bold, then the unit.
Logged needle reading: **240** °
